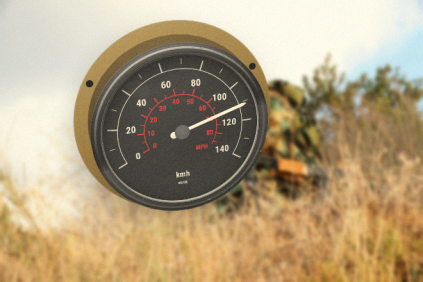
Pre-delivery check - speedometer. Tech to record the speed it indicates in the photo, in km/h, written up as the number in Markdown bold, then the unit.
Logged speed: **110** km/h
